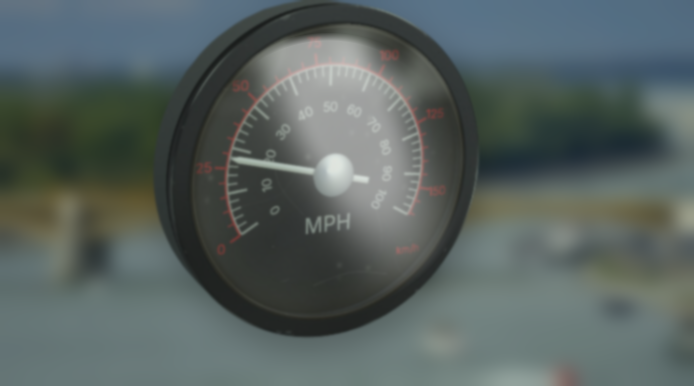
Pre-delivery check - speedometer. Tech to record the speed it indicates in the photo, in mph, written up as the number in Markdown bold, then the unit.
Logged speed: **18** mph
